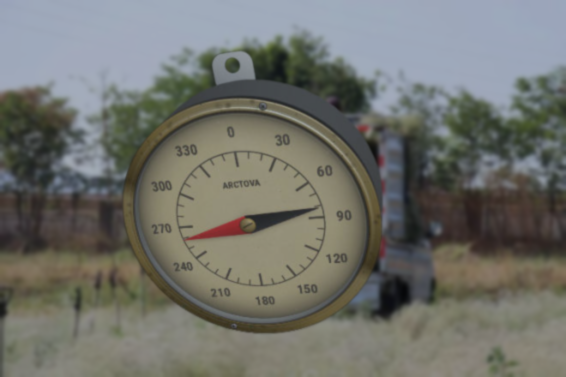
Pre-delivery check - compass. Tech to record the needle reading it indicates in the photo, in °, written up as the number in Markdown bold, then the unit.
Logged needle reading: **260** °
